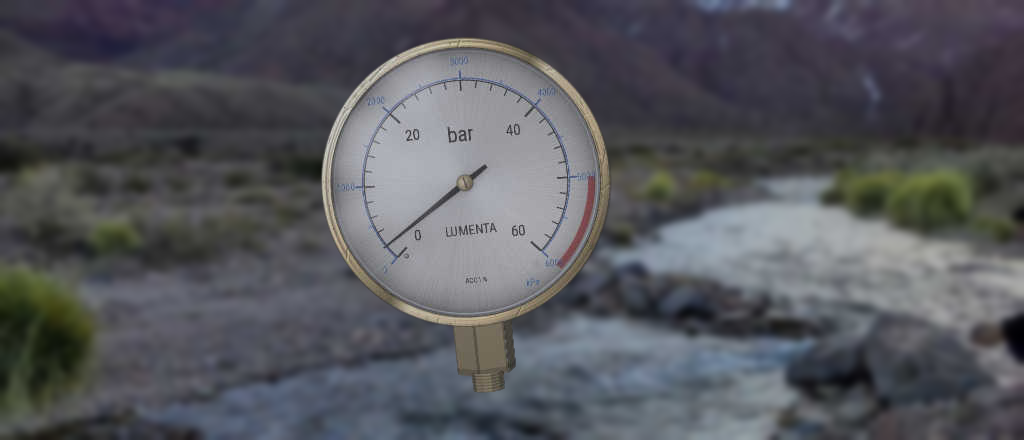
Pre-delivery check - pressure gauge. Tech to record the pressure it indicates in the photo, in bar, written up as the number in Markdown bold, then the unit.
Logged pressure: **2** bar
